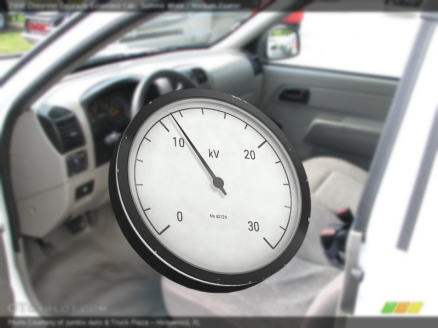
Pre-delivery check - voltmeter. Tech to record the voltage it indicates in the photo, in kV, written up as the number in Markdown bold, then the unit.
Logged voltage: **11** kV
